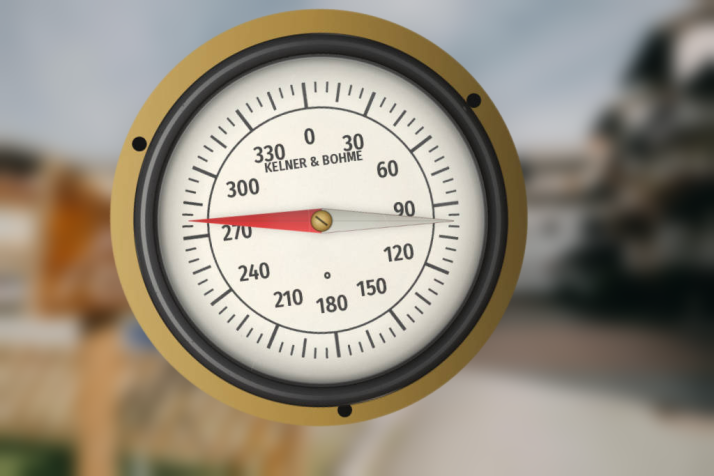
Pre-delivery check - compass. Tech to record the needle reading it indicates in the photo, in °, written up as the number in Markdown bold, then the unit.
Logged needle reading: **277.5** °
